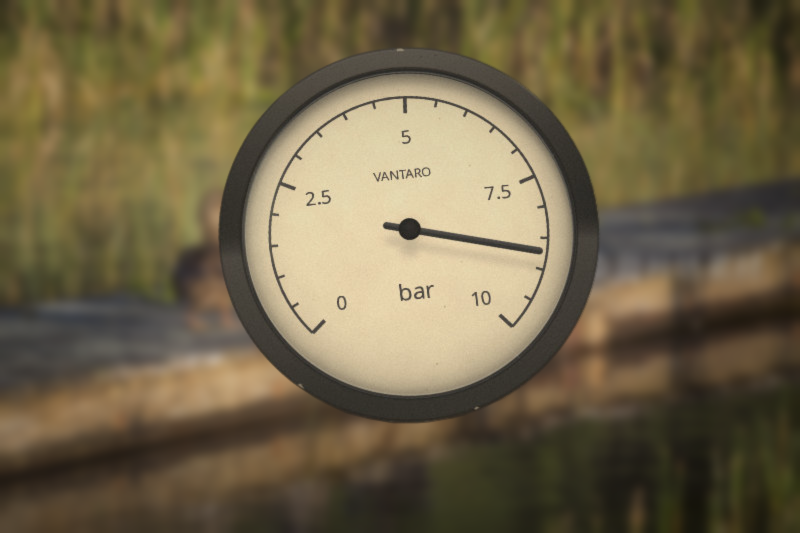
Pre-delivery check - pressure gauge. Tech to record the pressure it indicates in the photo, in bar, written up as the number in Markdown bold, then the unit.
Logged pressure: **8.75** bar
